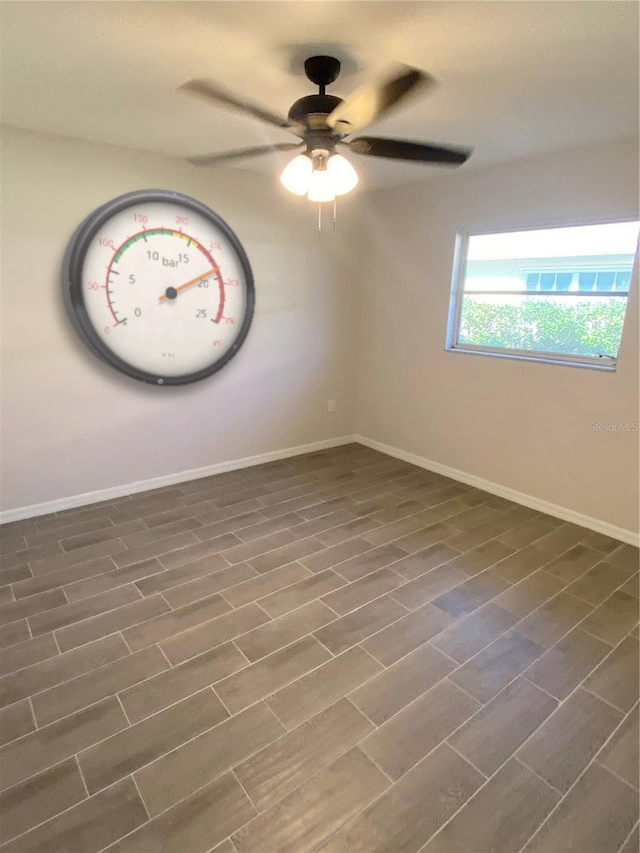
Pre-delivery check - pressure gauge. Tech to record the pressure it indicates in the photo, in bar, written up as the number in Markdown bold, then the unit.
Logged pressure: **19** bar
